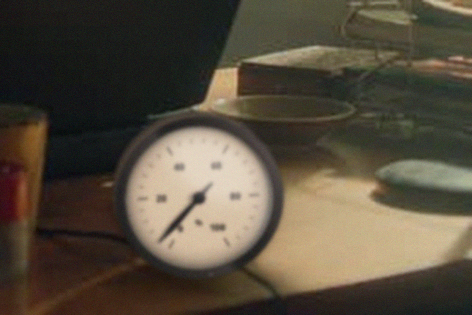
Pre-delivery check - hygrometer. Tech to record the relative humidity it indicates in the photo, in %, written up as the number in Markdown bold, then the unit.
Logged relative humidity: **4** %
